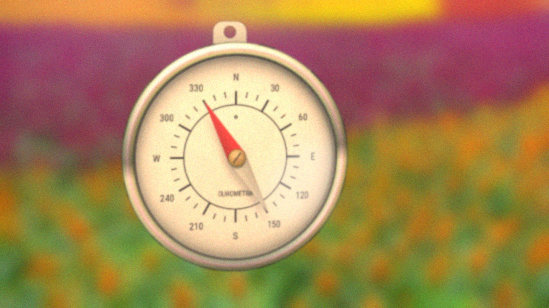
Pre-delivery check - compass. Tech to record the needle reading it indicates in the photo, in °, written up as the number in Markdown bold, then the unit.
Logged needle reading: **330** °
